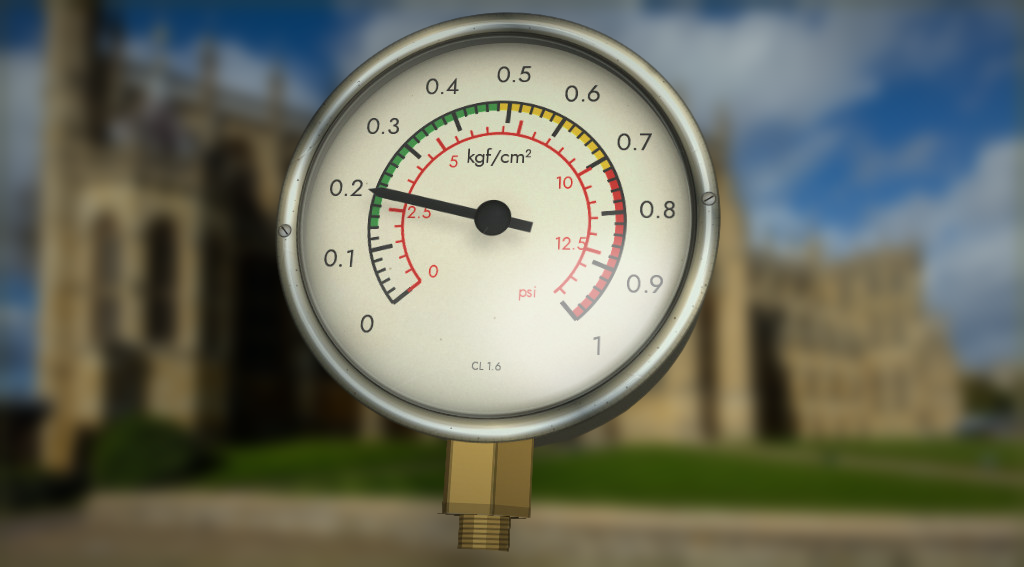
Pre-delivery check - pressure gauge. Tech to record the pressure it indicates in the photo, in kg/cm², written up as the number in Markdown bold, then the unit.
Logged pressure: **0.2** kg/cm²
